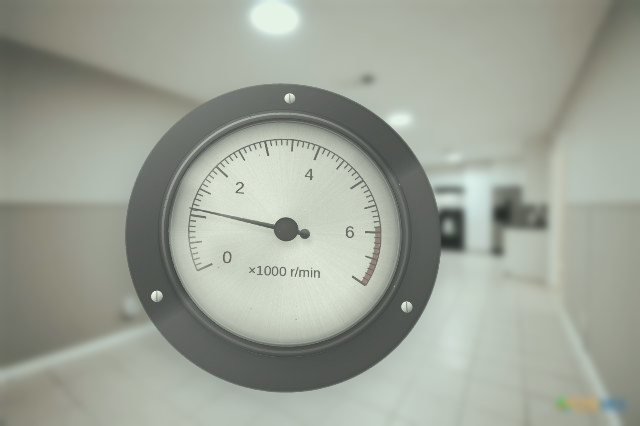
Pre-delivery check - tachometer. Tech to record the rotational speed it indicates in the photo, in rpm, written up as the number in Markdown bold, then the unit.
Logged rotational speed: **1100** rpm
